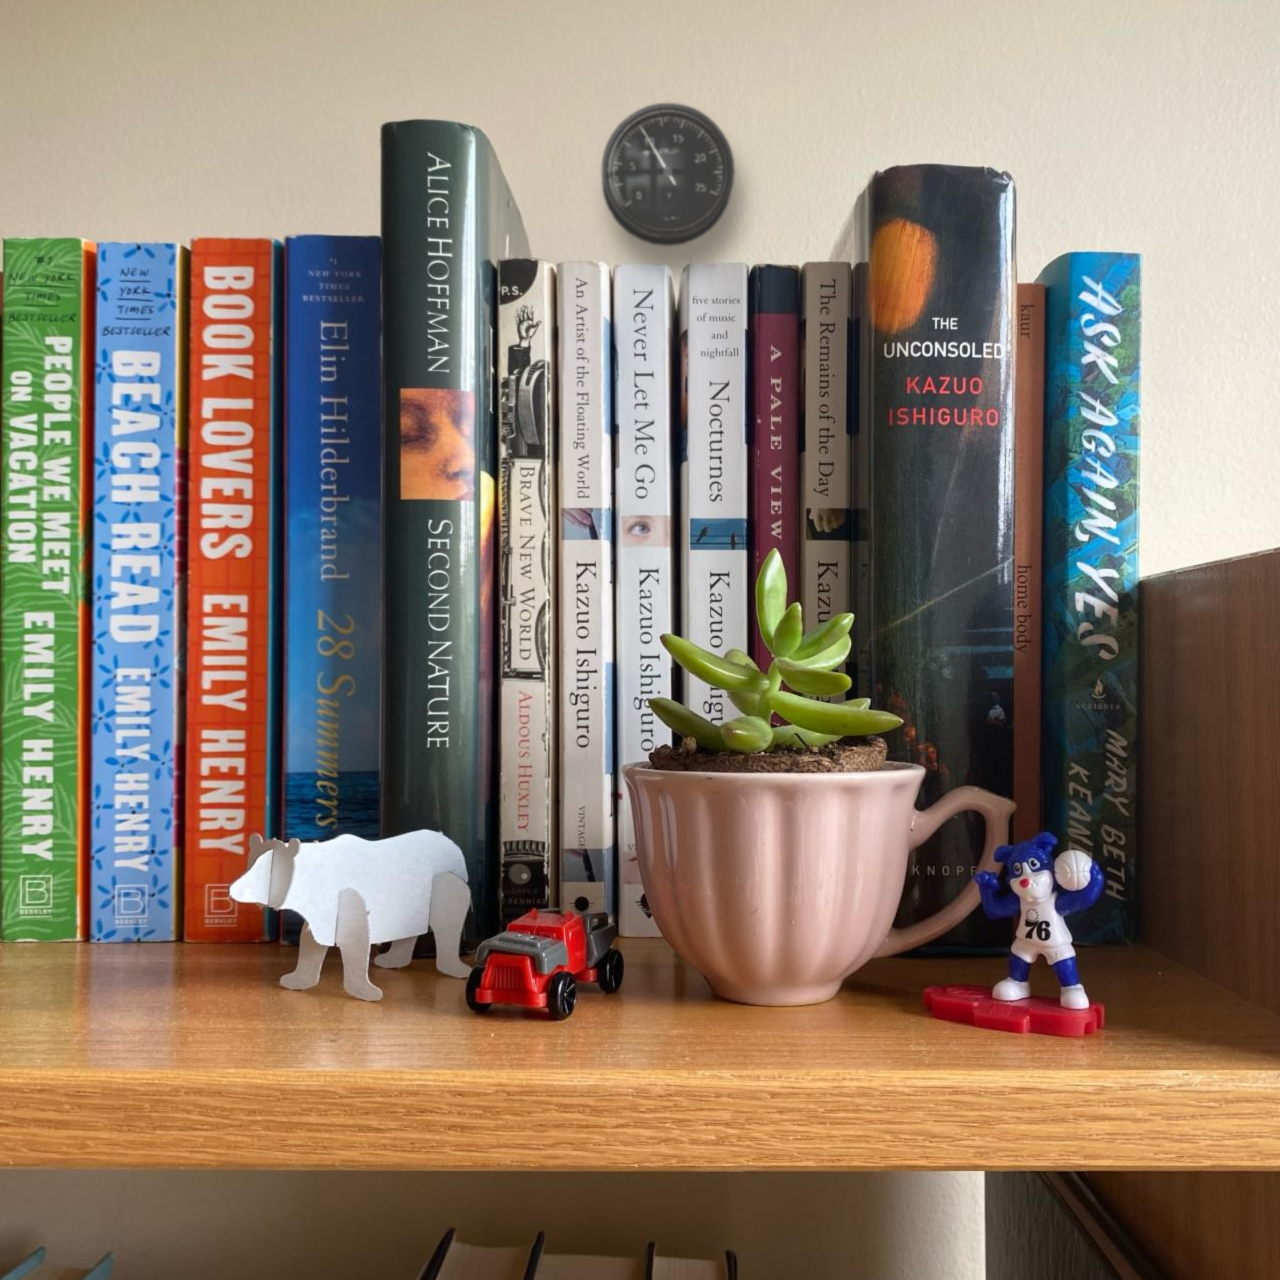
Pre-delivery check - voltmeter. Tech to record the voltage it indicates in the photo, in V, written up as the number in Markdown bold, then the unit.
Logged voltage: **10** V
